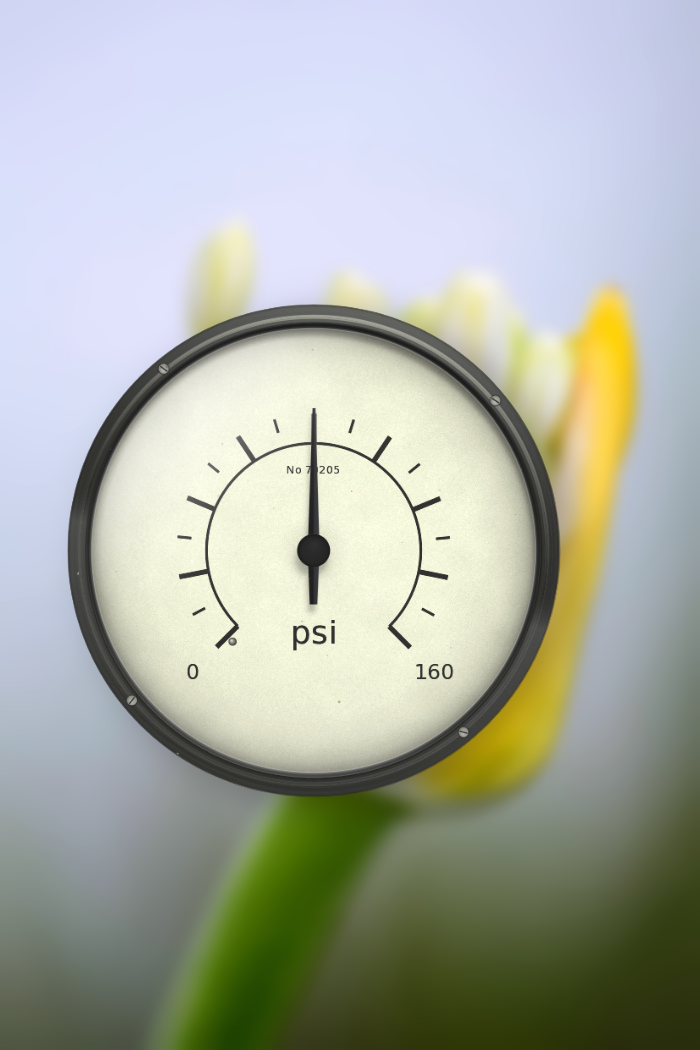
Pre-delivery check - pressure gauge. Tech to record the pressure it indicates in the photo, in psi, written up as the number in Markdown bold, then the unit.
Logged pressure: **80** psi
